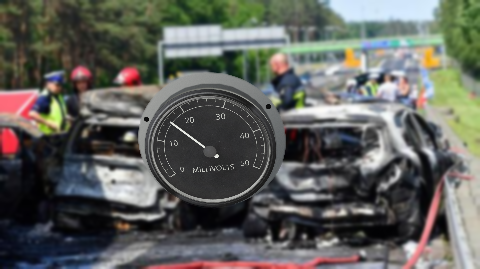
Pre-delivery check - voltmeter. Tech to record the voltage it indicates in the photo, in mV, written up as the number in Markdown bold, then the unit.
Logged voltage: **16** mV
